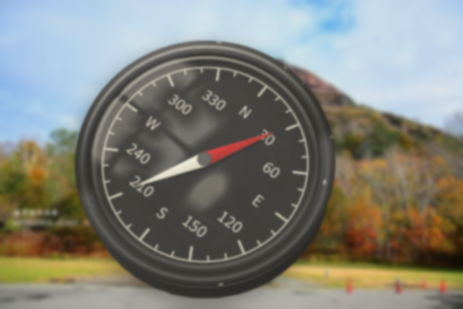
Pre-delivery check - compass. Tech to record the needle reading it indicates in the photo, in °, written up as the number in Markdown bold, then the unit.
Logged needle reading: **30** °
